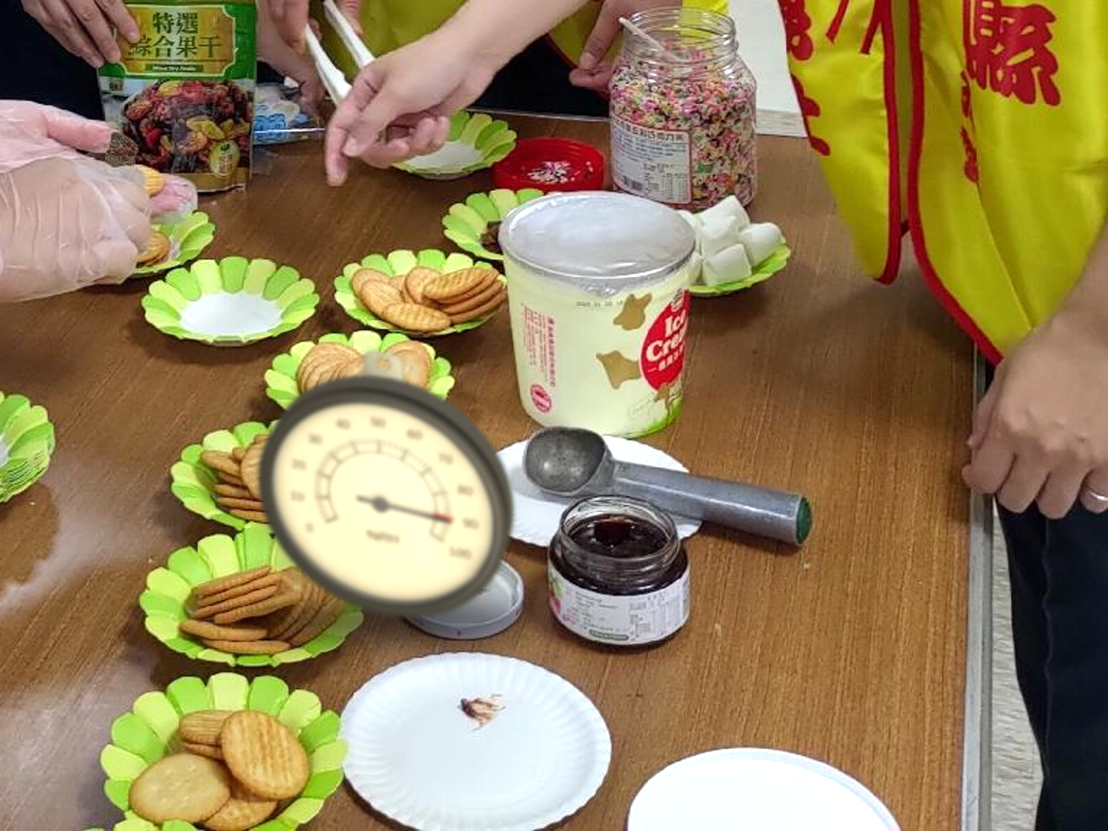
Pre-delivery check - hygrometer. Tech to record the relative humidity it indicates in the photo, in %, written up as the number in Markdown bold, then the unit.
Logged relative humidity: **90** %
